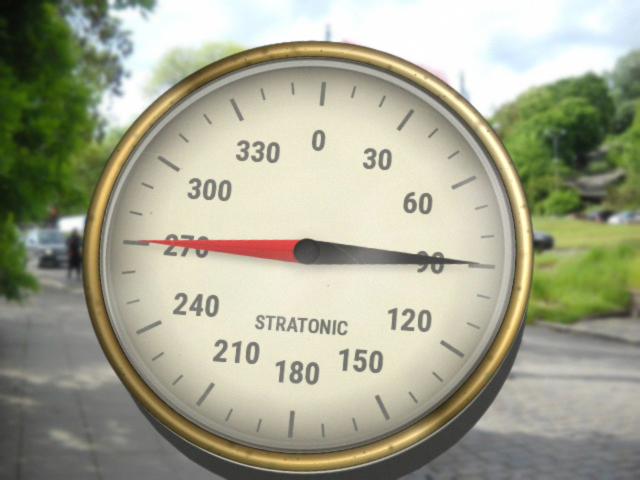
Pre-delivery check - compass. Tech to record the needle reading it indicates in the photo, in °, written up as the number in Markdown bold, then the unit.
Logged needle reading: **270** °
